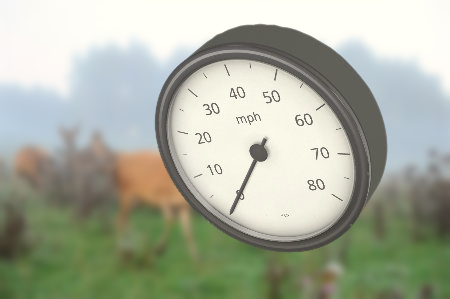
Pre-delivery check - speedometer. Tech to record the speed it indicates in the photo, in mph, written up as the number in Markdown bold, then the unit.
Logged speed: **0** mph
